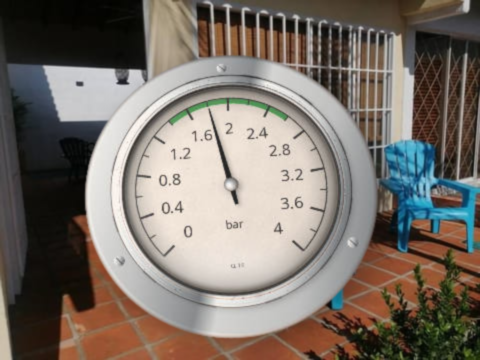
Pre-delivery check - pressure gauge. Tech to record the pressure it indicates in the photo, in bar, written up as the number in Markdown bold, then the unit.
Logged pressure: **1.8** bar
